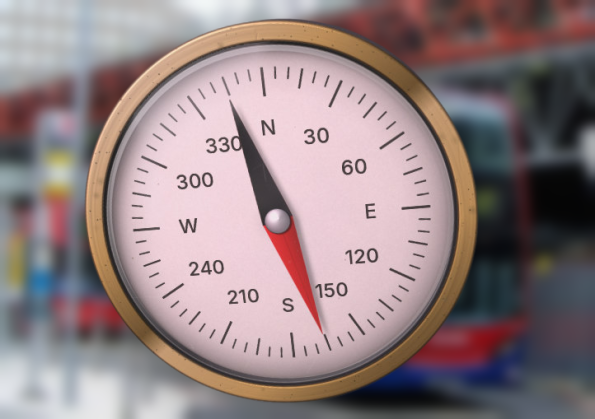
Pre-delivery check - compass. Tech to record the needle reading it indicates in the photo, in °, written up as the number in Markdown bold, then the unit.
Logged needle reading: **165** °
